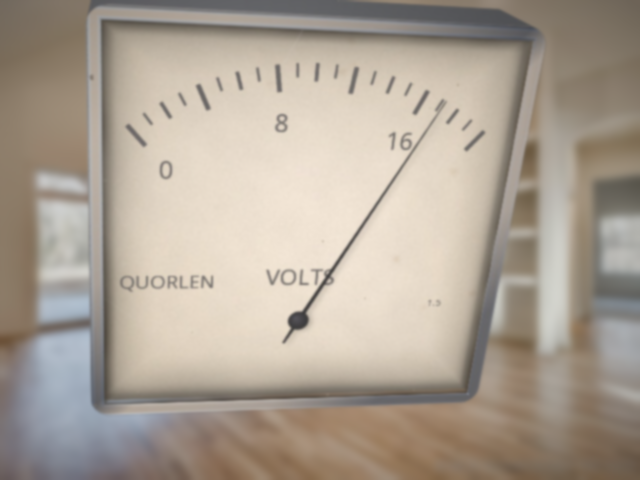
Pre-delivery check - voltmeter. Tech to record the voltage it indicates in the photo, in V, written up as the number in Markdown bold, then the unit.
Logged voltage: **17** V
